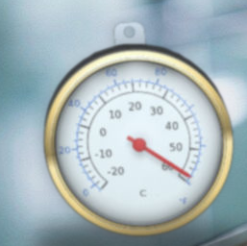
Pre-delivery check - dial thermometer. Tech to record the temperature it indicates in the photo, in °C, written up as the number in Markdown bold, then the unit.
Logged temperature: **58** °C
